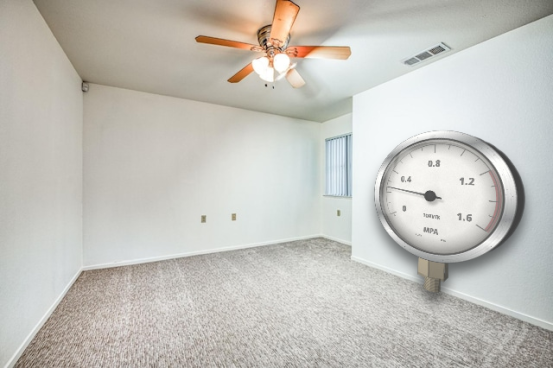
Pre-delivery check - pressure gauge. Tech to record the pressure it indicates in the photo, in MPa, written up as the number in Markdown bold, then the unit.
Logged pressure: **0.25** MPa
